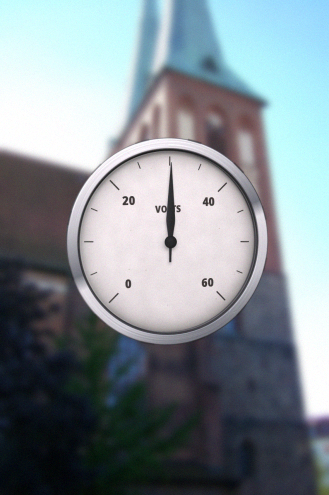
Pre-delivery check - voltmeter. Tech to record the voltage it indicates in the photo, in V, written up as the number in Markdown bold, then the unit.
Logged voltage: **30** V
